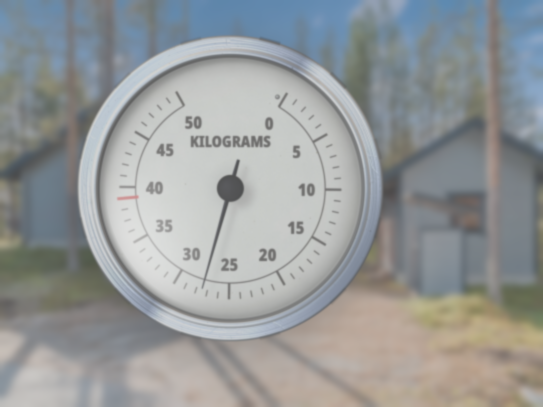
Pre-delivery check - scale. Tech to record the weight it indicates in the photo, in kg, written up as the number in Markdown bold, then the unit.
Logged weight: **27.5** kg
